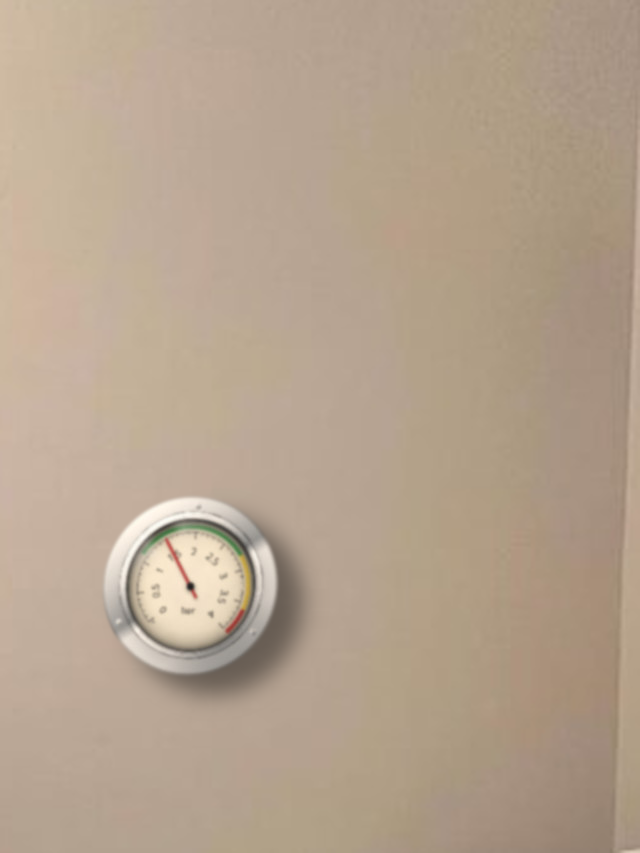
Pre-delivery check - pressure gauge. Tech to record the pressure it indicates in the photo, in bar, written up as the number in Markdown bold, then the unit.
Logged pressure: **1.5** bar
